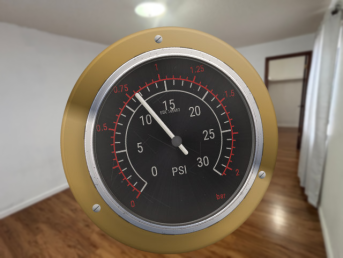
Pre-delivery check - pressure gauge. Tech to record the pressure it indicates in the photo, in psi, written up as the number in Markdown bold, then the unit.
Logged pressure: **11.5** psi
